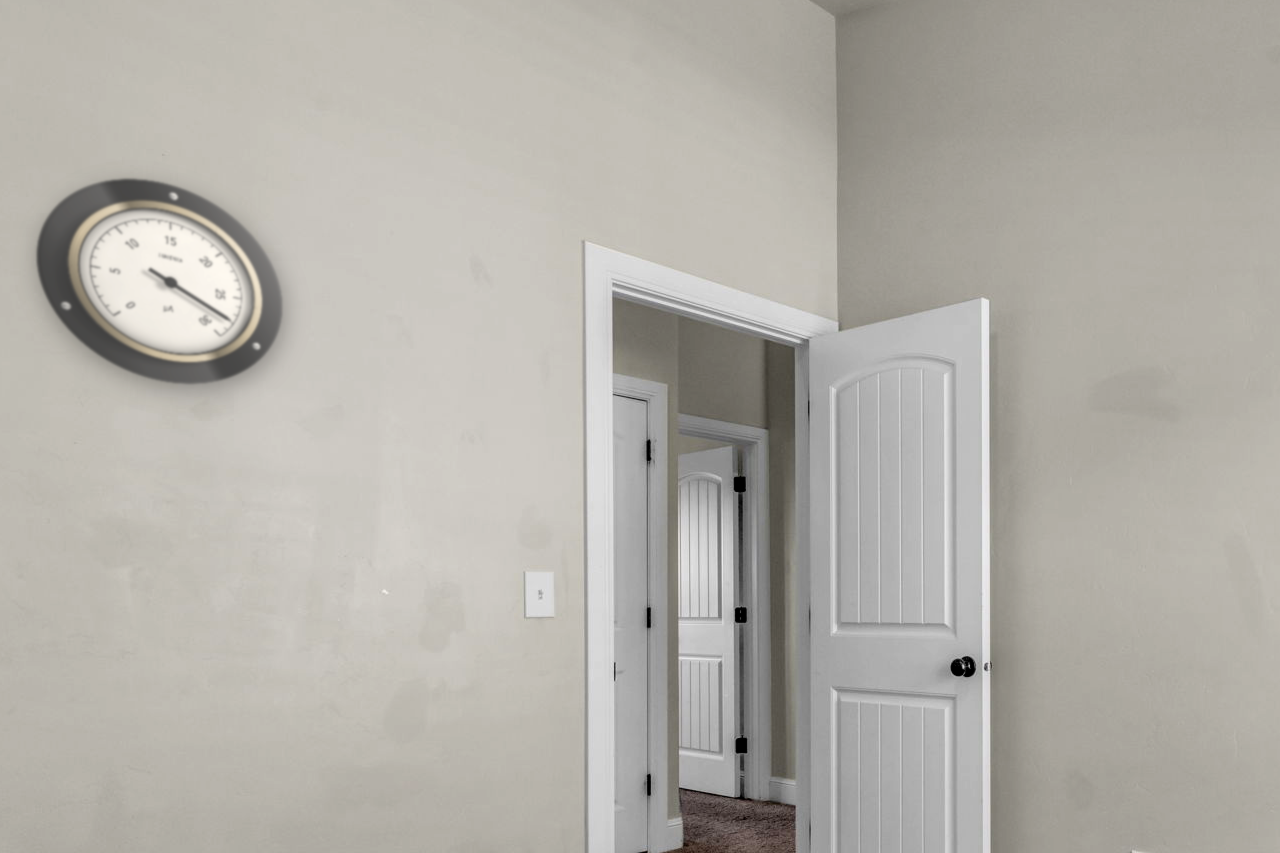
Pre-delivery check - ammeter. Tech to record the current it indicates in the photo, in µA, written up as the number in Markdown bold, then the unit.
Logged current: **28** µA
